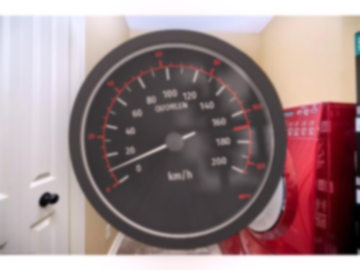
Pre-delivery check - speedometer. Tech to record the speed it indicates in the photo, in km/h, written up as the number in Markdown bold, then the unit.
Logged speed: **10** km/h
